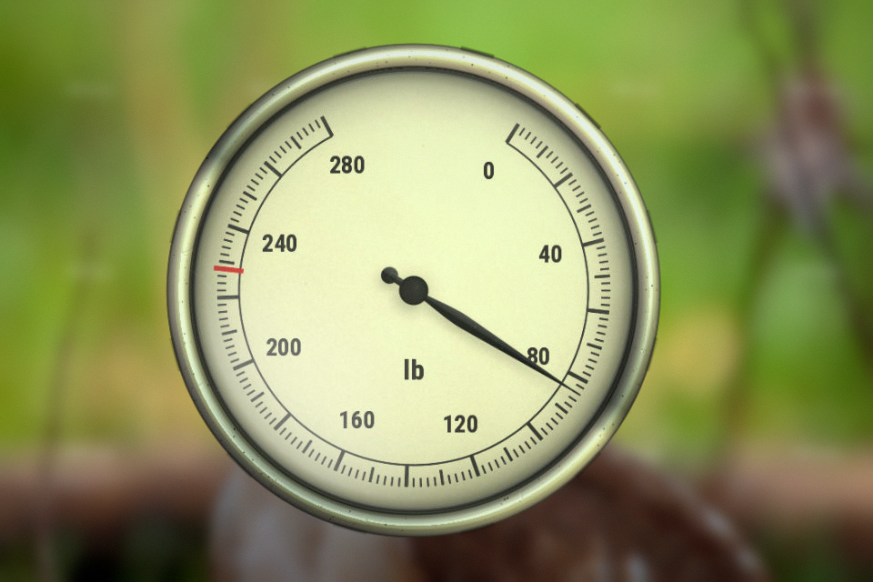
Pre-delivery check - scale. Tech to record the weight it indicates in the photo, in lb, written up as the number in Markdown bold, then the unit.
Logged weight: **84** lb
